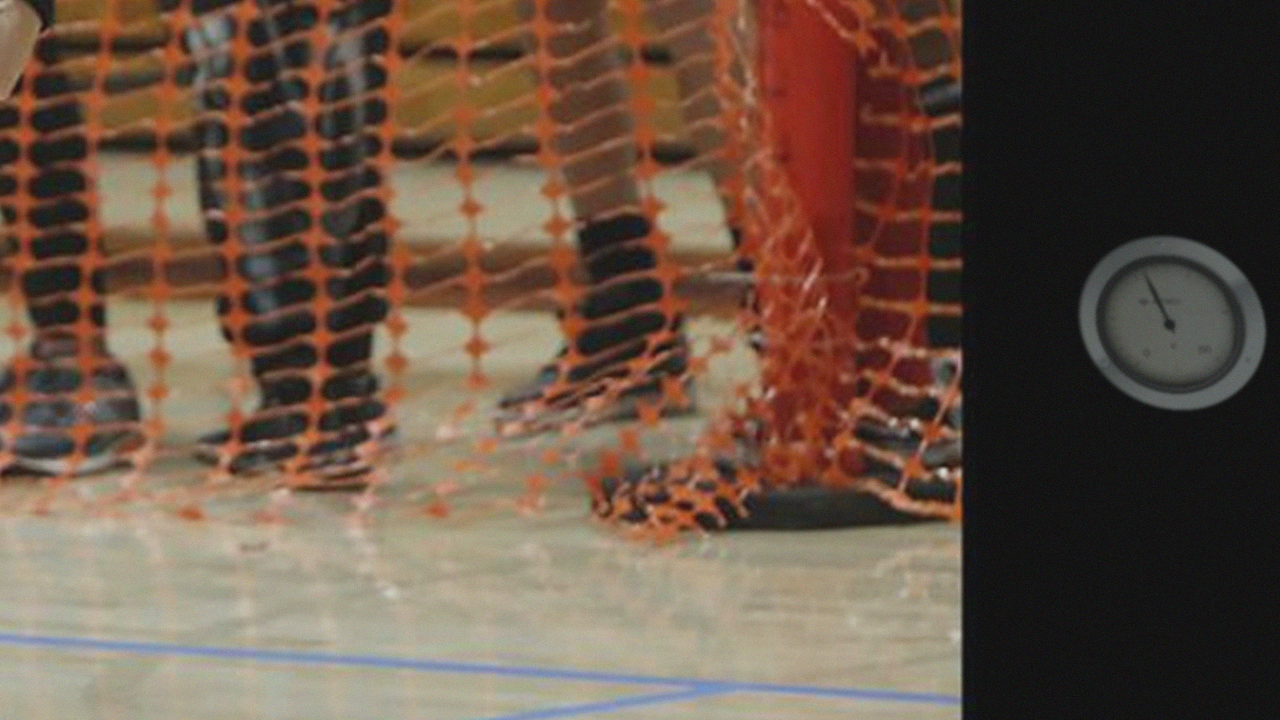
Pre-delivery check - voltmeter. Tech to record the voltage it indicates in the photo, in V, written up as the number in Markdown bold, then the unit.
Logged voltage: **22** V
